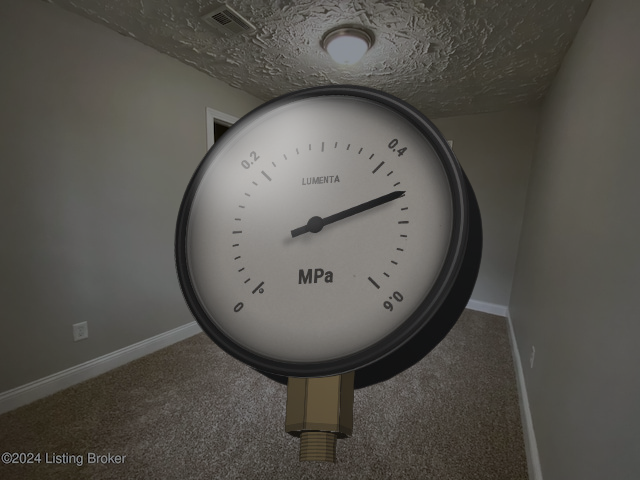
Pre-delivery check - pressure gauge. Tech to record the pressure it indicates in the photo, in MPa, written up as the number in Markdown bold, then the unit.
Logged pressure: **0.46** MPa
